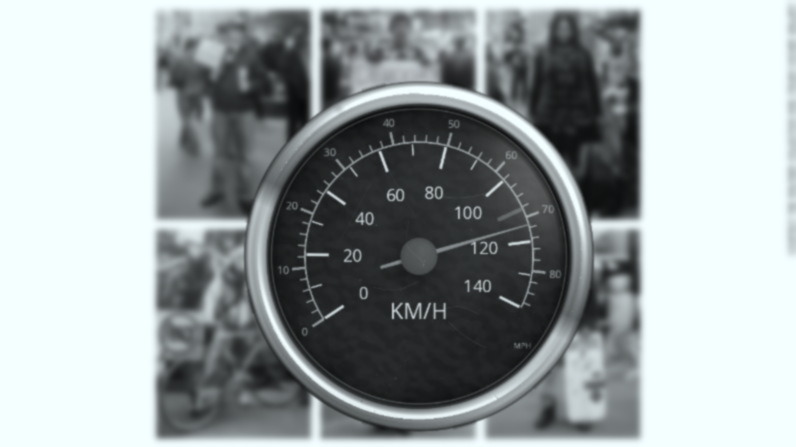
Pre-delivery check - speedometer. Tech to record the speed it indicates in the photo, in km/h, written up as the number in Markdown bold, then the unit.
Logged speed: **115** km/h
